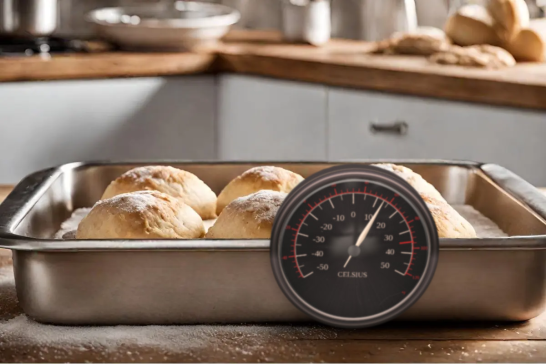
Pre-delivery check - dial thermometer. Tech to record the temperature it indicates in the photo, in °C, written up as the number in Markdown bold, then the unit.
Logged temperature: **12.5** °C
